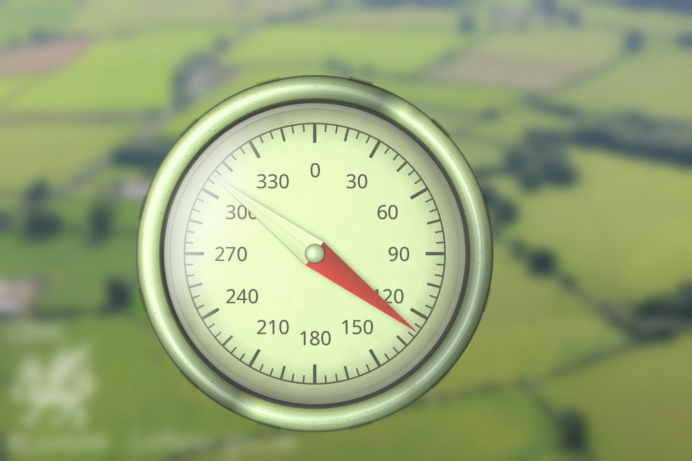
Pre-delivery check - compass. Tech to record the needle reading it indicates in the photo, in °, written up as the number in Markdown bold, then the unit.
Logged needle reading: **127.5** °
